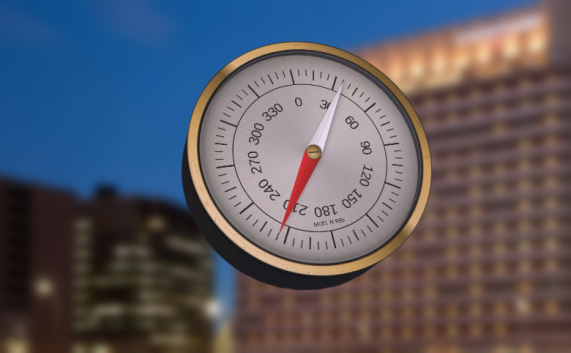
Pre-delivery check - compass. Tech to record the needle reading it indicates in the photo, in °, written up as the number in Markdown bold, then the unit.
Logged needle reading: **215** °
